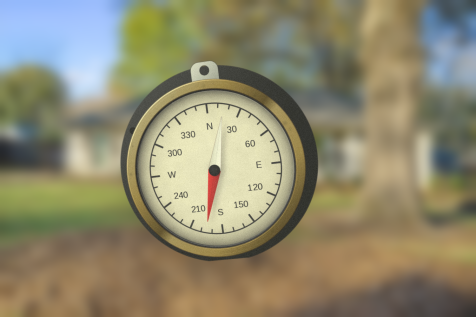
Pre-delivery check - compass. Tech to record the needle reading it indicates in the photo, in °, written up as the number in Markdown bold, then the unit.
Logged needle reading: **195** °
